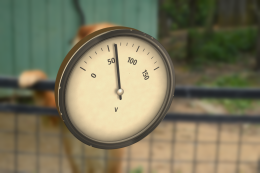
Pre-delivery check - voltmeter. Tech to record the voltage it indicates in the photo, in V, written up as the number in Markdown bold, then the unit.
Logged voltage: **60** V
